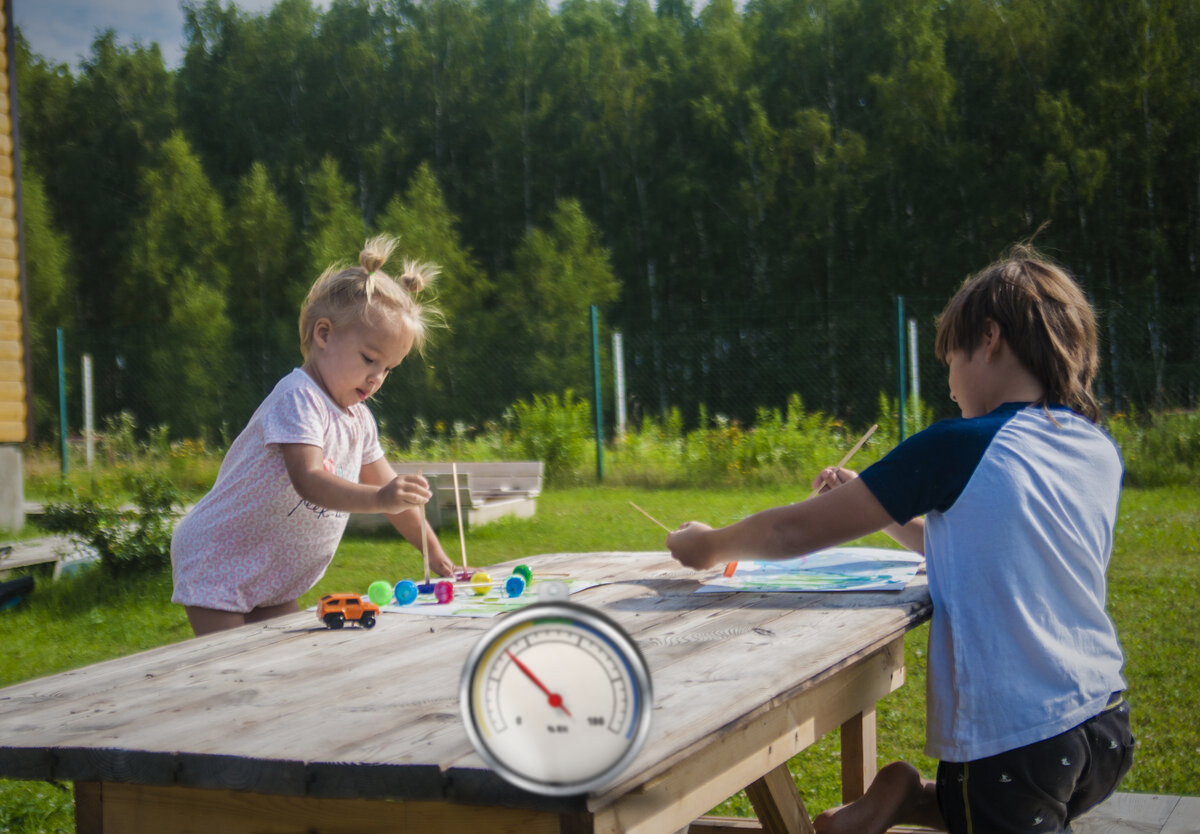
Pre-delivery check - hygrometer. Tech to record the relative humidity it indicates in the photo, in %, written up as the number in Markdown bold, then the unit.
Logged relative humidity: **32** %
